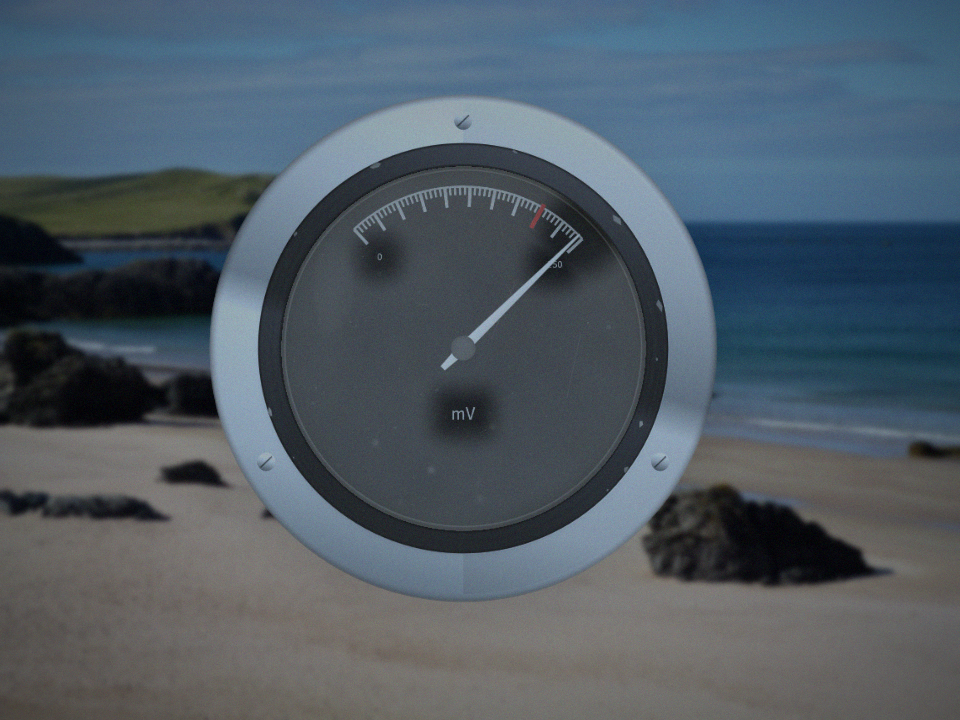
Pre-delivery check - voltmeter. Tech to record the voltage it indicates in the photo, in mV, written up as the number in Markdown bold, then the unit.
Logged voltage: **245** mV
